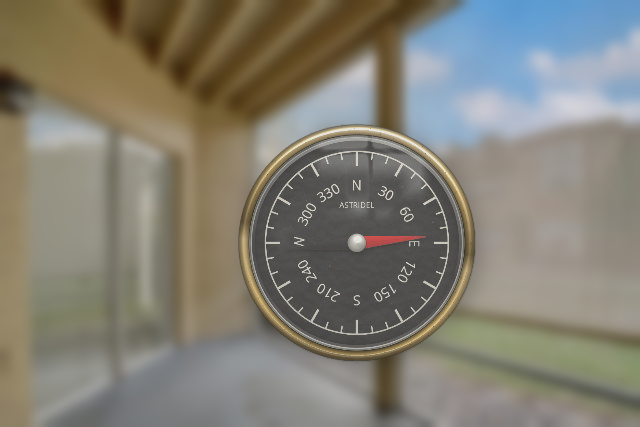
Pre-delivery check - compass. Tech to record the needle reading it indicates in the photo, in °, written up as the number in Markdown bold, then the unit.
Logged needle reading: **85** °
